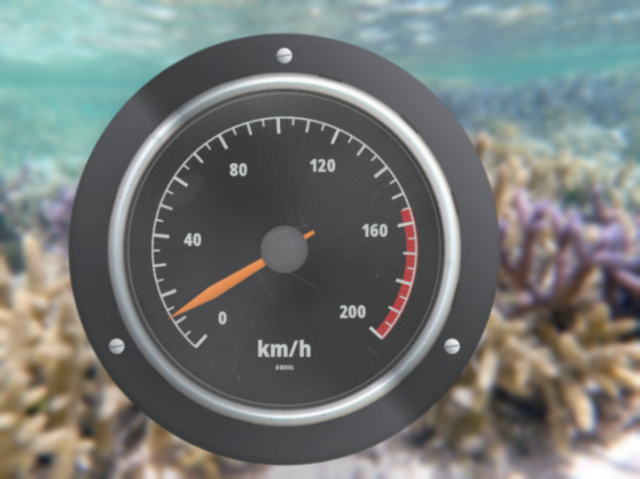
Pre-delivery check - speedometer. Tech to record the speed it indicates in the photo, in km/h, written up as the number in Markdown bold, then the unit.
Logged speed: **12.5** km/h
